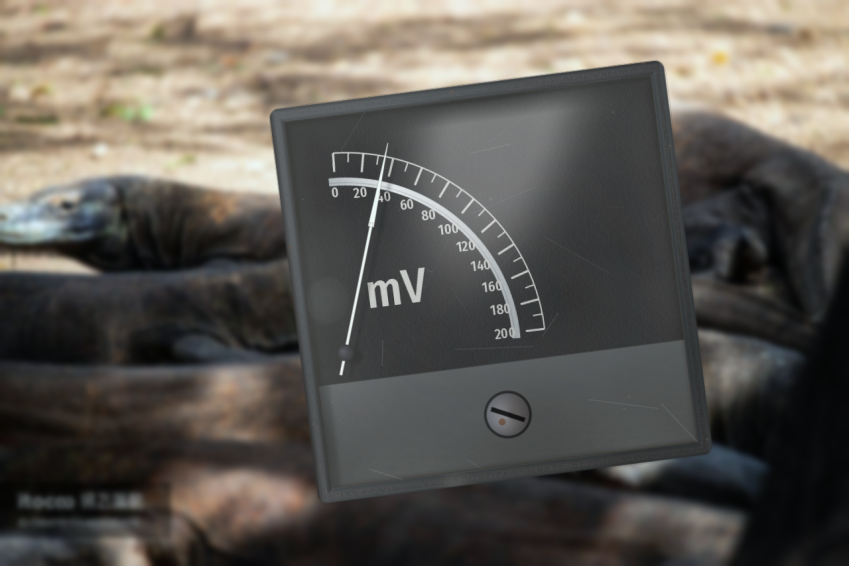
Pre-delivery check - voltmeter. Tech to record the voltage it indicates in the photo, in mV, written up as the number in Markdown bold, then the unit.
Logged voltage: **35** mV
